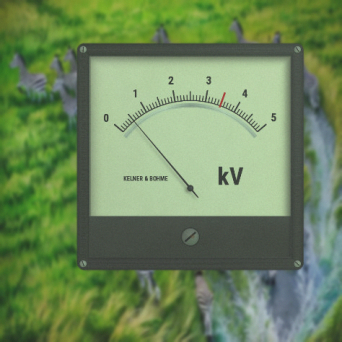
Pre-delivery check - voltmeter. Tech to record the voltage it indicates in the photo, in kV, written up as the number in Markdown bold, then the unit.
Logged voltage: **0.5** kV
